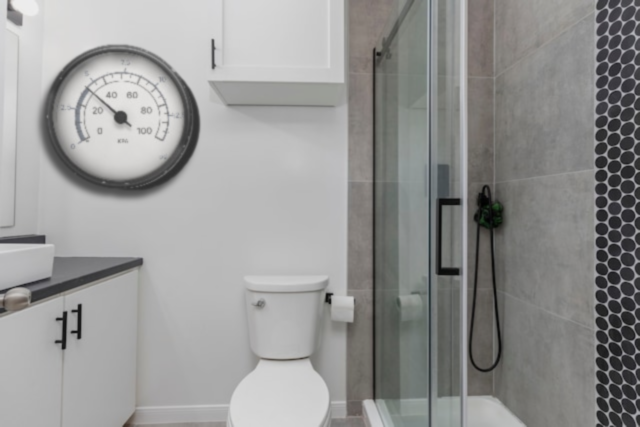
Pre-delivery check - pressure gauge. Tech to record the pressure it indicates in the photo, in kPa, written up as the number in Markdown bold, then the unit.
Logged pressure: **30** kPa
